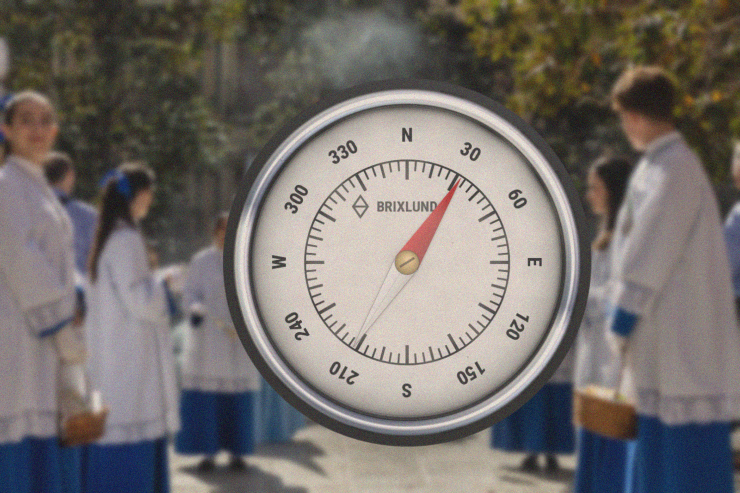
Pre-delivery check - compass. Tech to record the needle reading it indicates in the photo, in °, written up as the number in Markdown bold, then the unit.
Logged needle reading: **32.5** °
